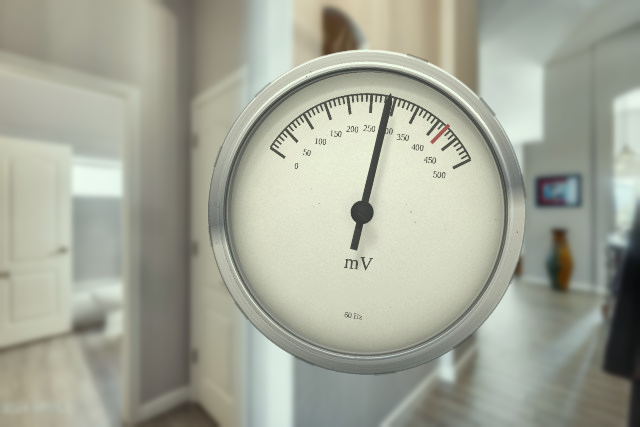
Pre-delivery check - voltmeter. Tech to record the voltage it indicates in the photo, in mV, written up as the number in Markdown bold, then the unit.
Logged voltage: **290** mV
